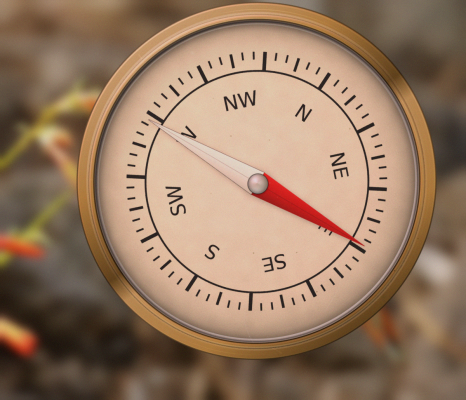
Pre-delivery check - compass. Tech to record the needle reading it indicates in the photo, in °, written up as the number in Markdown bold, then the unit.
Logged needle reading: **87.5** °
